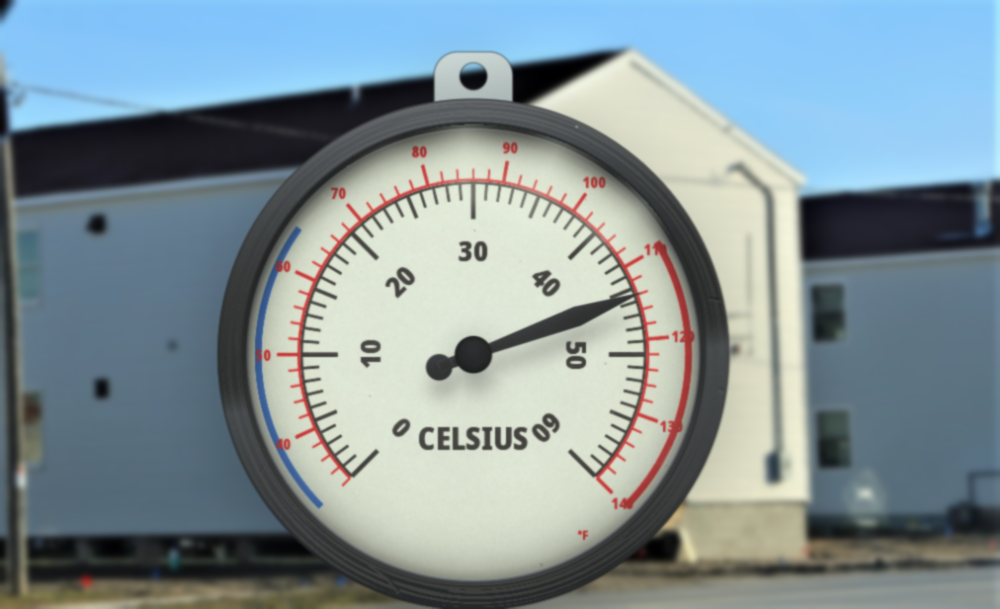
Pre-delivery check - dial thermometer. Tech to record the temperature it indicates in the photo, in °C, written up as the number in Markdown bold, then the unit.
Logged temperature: **45.5** °C
